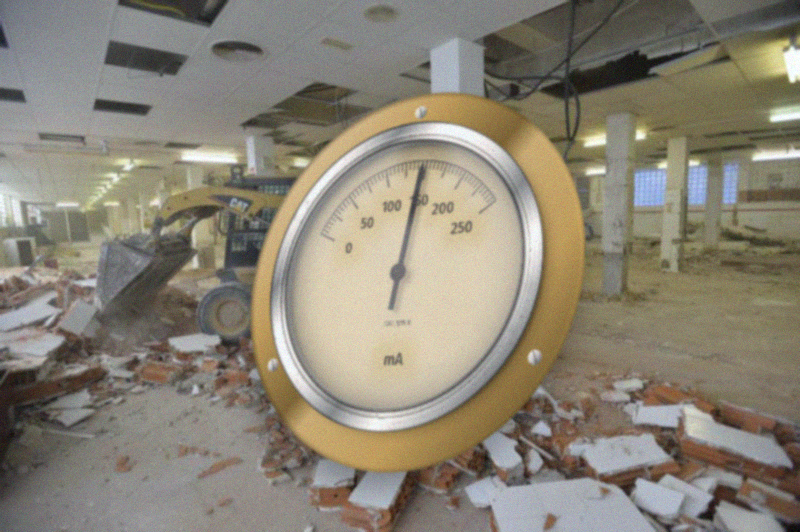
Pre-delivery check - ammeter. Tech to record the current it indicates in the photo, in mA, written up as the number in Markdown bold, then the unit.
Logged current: **150** mA
